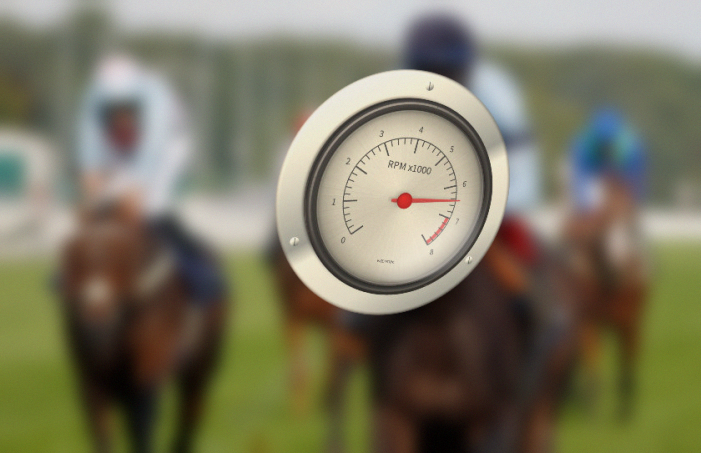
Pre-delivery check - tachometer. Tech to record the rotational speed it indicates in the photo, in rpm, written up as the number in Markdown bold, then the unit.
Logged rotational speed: **6400** rpm
